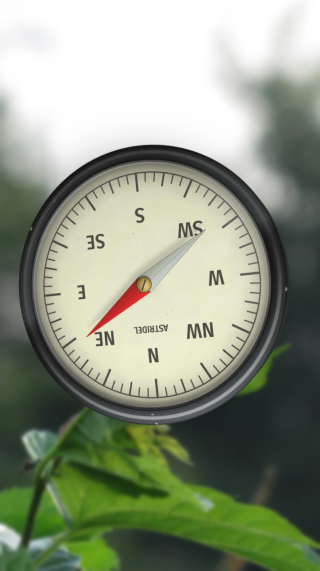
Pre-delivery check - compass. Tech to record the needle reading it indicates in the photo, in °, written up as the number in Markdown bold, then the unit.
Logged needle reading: **55** °
